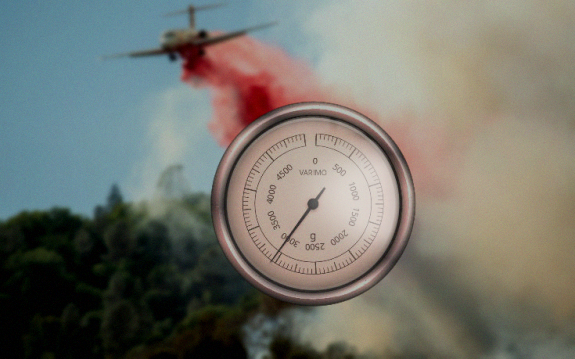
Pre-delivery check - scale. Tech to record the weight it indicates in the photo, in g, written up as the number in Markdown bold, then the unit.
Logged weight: **3050** g
